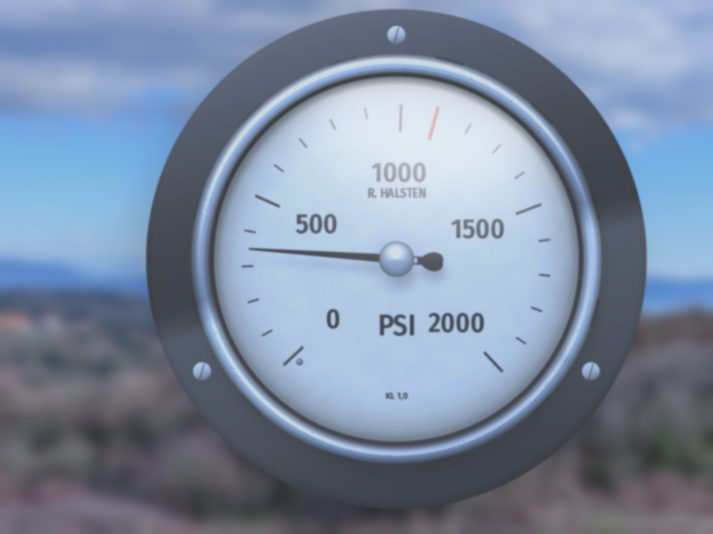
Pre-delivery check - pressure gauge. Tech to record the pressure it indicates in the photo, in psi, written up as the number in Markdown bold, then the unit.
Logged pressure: **350** psi
